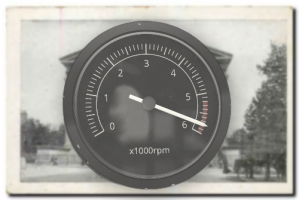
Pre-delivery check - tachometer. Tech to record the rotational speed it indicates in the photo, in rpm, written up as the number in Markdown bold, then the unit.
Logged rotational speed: **5800** rpm
